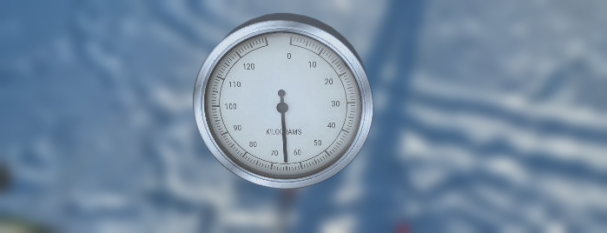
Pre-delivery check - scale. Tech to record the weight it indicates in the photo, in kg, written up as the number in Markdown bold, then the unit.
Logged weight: **65** kg
